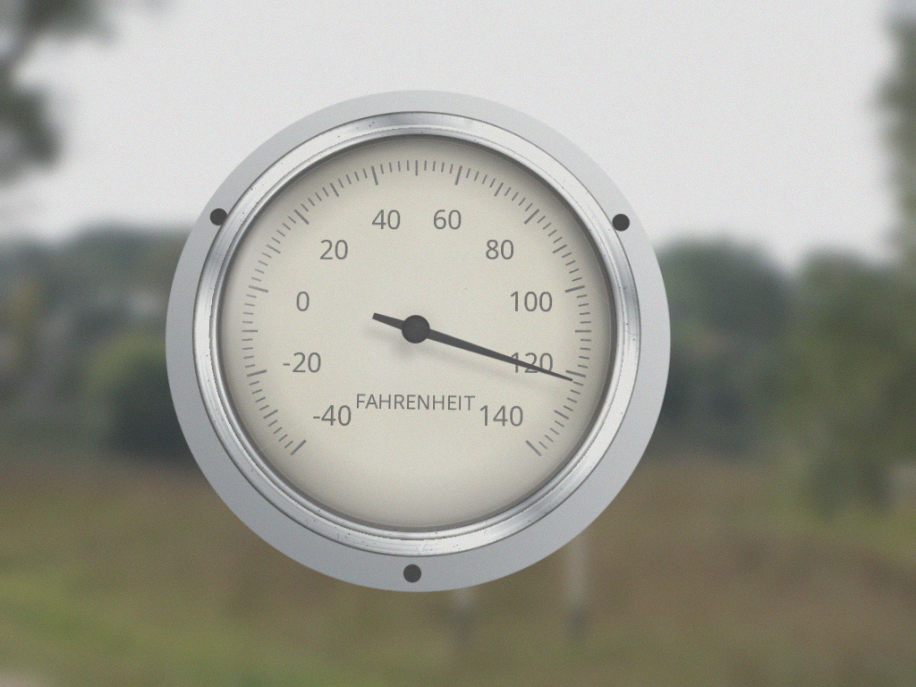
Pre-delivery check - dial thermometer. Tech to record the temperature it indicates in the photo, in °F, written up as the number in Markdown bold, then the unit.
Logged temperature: **122** °F
